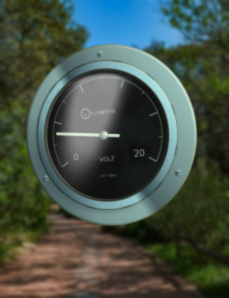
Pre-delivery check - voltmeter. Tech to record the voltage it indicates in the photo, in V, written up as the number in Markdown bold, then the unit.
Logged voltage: **3** V
